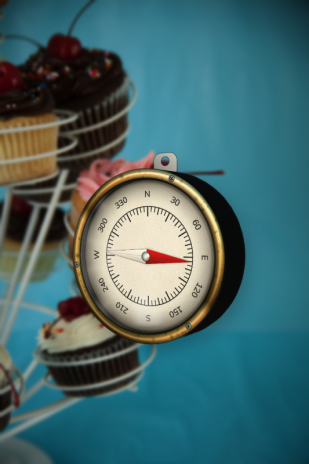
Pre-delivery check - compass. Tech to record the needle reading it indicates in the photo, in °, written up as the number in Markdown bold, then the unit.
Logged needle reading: **95** °
